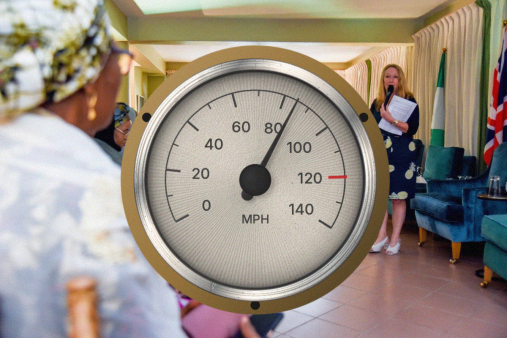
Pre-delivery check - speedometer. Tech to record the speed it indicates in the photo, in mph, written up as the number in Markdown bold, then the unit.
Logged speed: **85** mph
